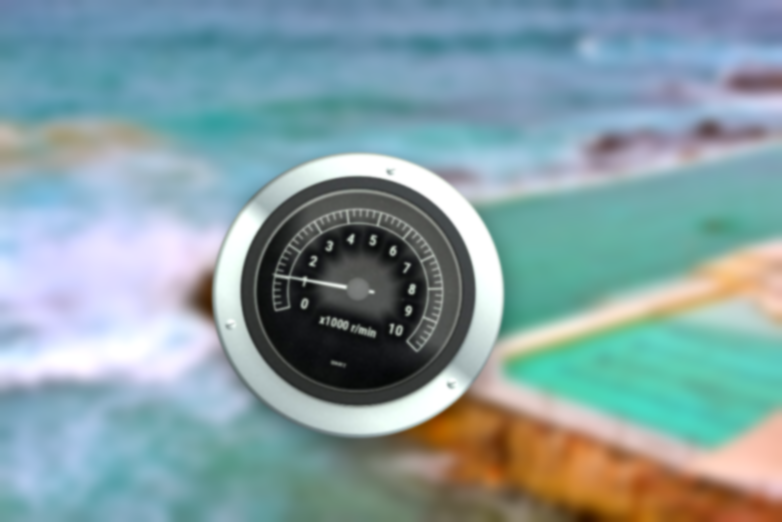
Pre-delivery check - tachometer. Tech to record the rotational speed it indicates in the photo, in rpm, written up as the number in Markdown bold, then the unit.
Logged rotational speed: **1000** rpm
